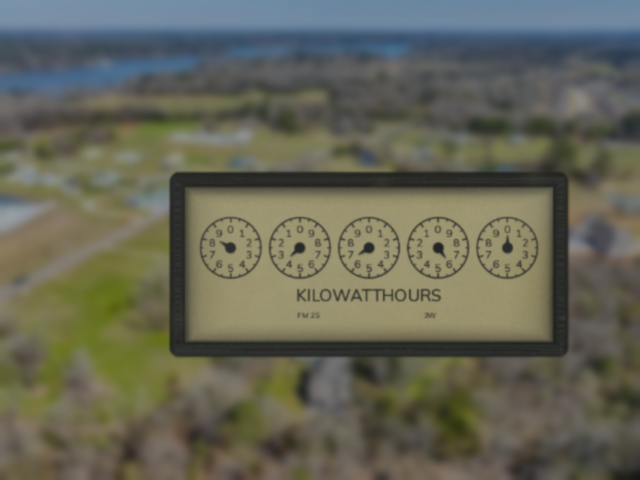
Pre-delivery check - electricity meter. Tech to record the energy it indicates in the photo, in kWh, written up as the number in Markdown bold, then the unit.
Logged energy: **83660** kWh
